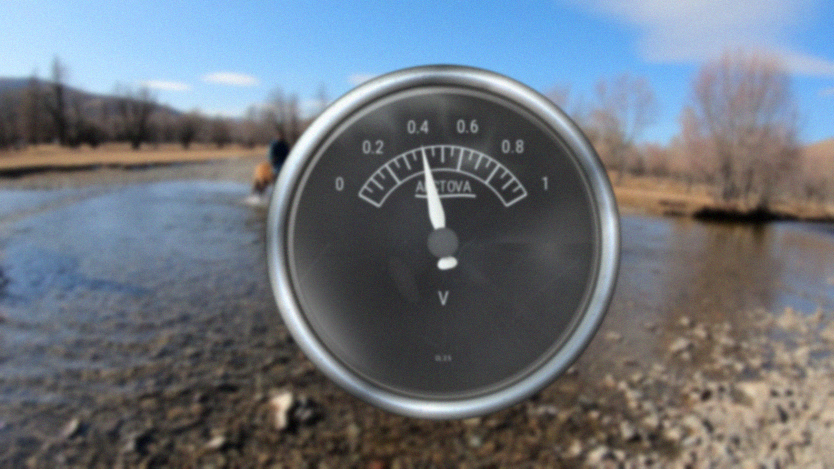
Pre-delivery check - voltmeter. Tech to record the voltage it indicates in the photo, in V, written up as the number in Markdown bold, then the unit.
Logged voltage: **0.4** V
